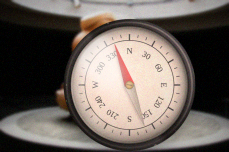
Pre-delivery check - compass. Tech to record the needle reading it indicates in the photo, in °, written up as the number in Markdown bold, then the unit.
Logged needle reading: **340** °
